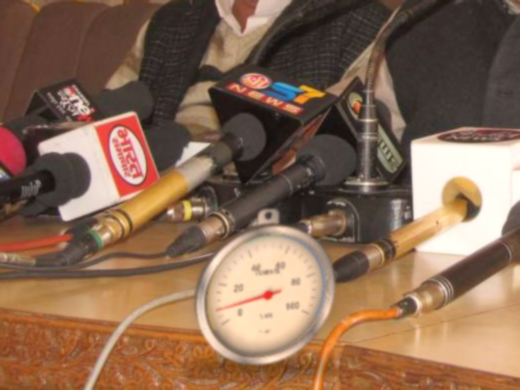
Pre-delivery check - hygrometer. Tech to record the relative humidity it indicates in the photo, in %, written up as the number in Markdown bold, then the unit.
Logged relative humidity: **8** %
